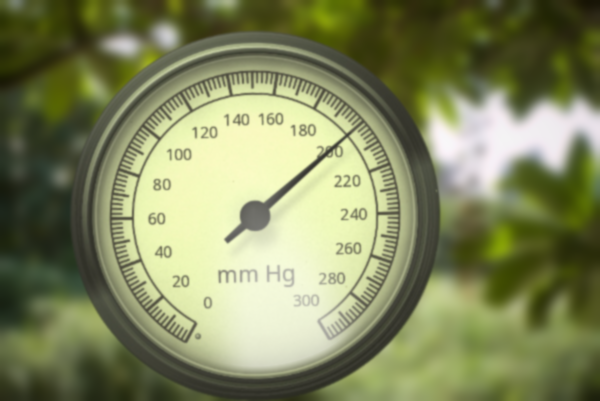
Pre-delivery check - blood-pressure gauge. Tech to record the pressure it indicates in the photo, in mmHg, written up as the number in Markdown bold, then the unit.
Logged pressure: **200** mmHg
